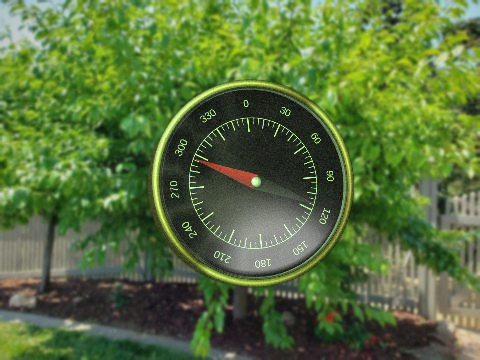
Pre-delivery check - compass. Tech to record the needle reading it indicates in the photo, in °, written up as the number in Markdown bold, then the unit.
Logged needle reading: **295** °
